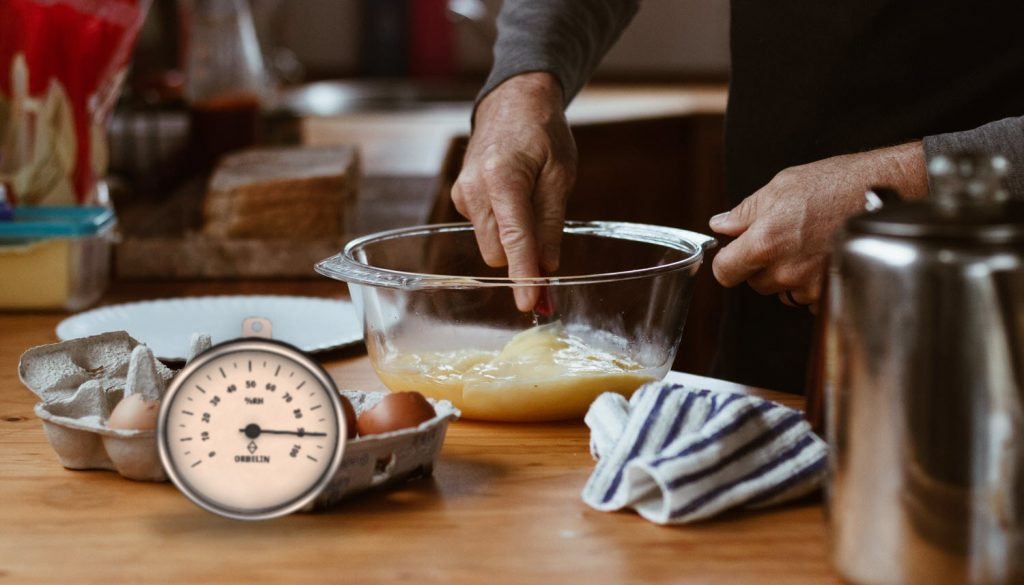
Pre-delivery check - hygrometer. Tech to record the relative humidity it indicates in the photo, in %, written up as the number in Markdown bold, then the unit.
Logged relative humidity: **90** %
